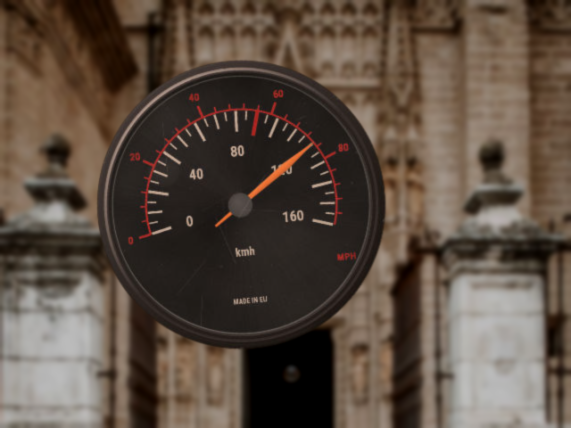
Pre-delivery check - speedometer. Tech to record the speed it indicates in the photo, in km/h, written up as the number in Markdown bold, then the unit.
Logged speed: **120** km/h
